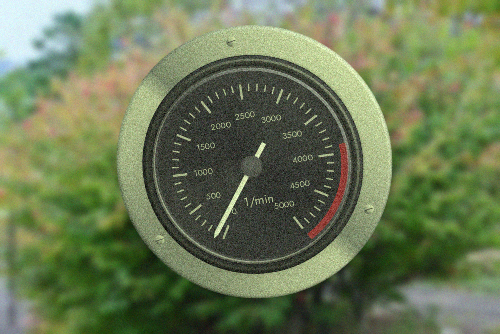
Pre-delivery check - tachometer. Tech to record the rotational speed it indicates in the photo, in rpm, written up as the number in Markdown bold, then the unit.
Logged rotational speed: **100** rpm
